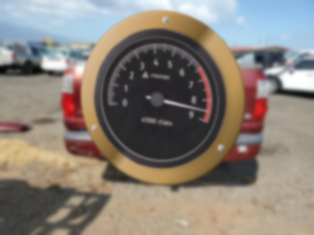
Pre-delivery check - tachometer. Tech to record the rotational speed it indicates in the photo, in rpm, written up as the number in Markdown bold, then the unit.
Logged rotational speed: **8500** rpm
